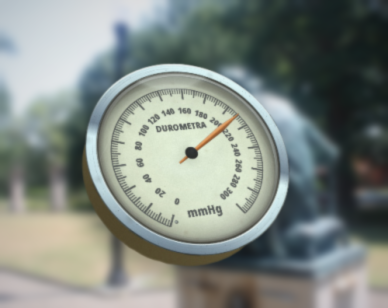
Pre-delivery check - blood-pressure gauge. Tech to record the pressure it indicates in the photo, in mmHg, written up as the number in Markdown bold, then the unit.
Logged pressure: **210** mmHg
